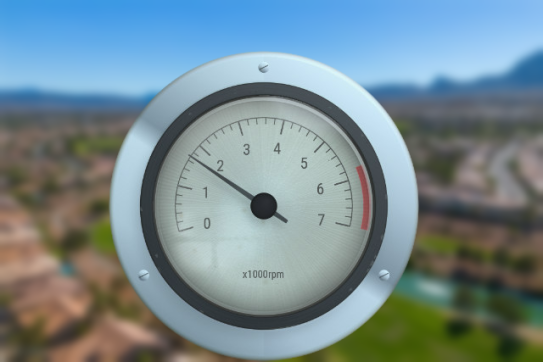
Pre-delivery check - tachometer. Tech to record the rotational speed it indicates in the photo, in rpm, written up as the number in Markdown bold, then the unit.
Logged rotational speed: **1700** rpm
